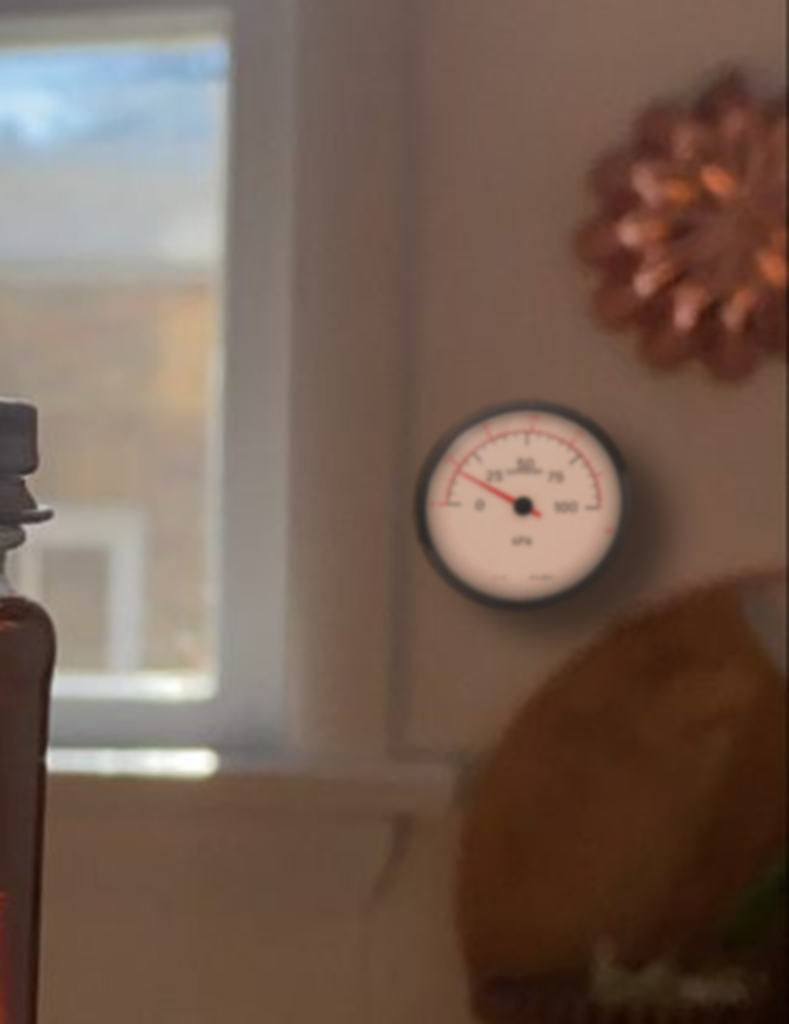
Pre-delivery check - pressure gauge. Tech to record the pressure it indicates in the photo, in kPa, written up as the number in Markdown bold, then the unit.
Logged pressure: **15** kPa
